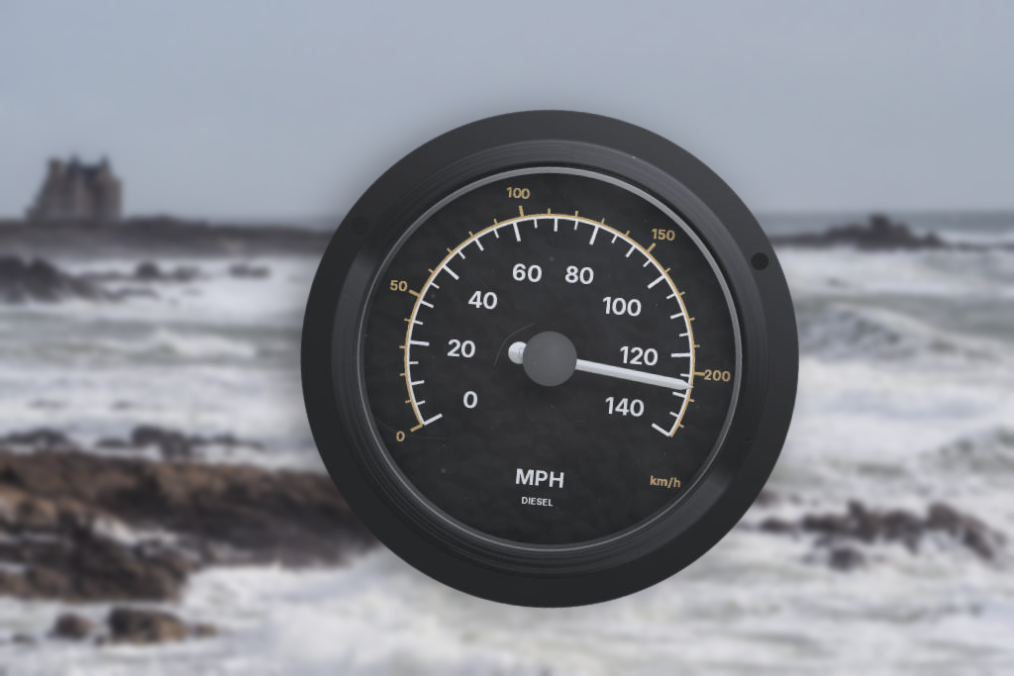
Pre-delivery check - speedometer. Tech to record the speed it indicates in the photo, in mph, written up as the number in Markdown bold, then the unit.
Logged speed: **127.5** mph
